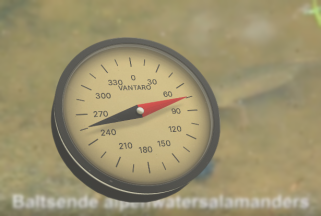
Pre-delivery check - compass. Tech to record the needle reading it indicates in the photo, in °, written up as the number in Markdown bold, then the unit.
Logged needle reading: **75** °
